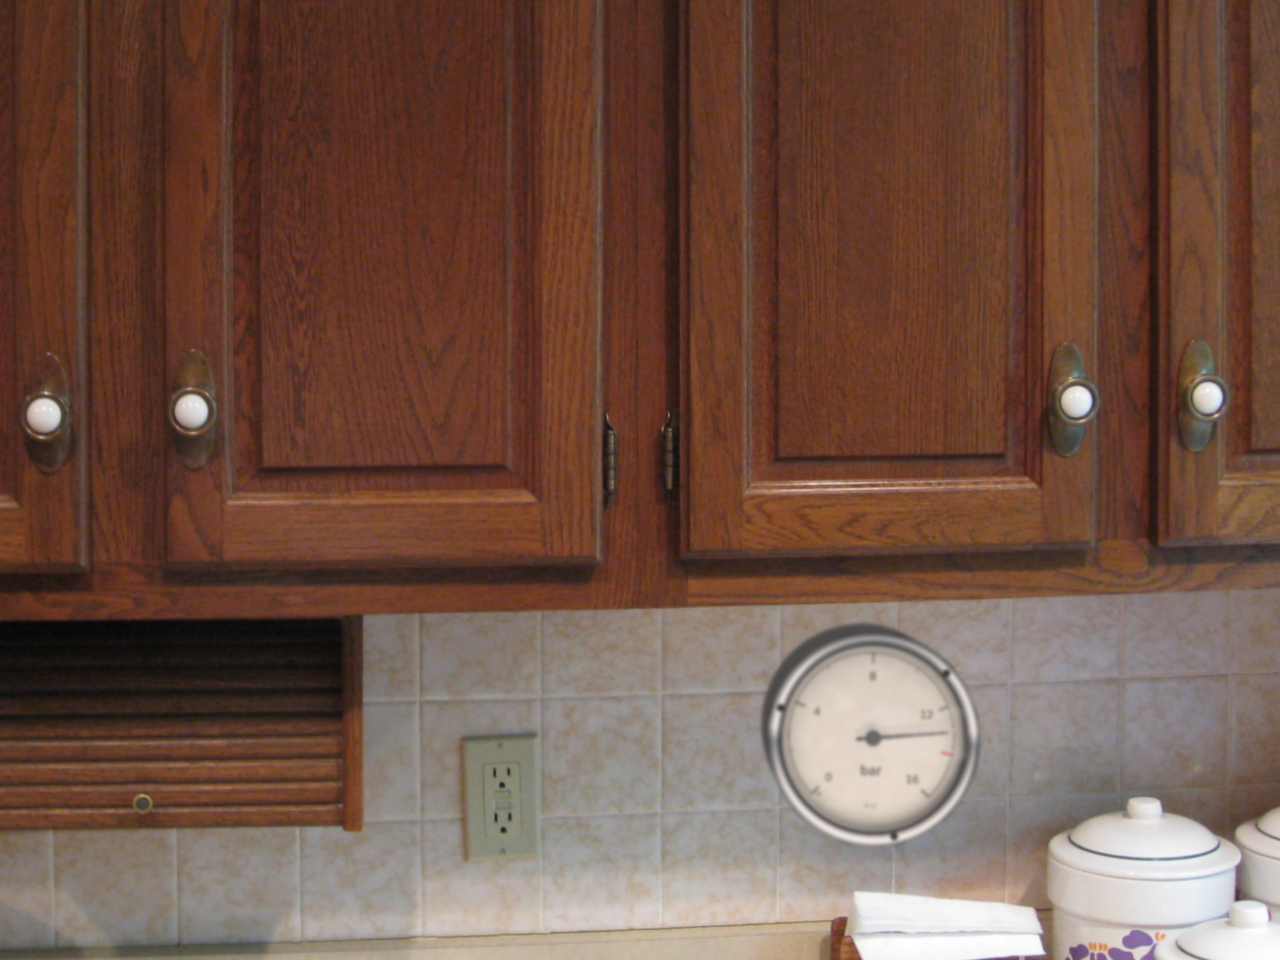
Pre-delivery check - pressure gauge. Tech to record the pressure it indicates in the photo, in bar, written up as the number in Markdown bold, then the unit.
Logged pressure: **13** bar
